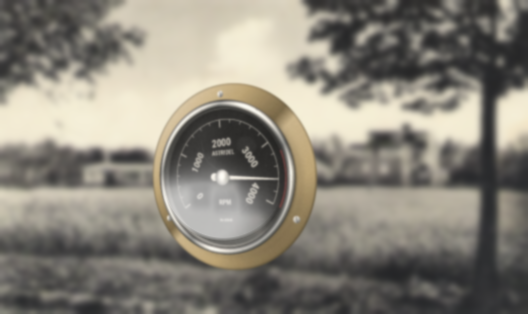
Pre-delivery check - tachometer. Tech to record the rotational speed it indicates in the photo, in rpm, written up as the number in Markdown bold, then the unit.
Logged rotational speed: **3600** rpm
